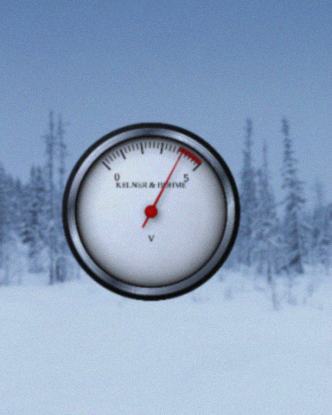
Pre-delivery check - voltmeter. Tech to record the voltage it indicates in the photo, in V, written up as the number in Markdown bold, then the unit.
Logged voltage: **4** V
